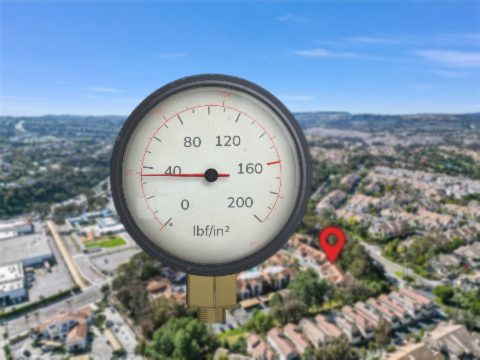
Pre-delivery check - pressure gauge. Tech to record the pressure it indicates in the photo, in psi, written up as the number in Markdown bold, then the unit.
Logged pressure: **35** psi
